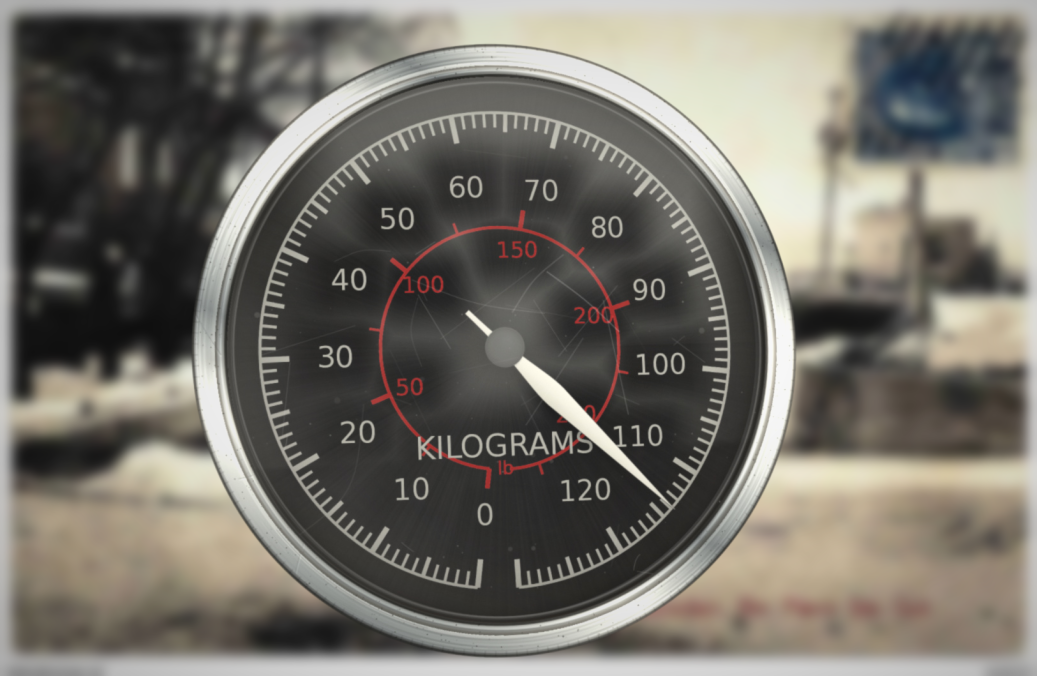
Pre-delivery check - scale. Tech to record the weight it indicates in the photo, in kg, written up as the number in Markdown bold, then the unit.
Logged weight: **114** kg
